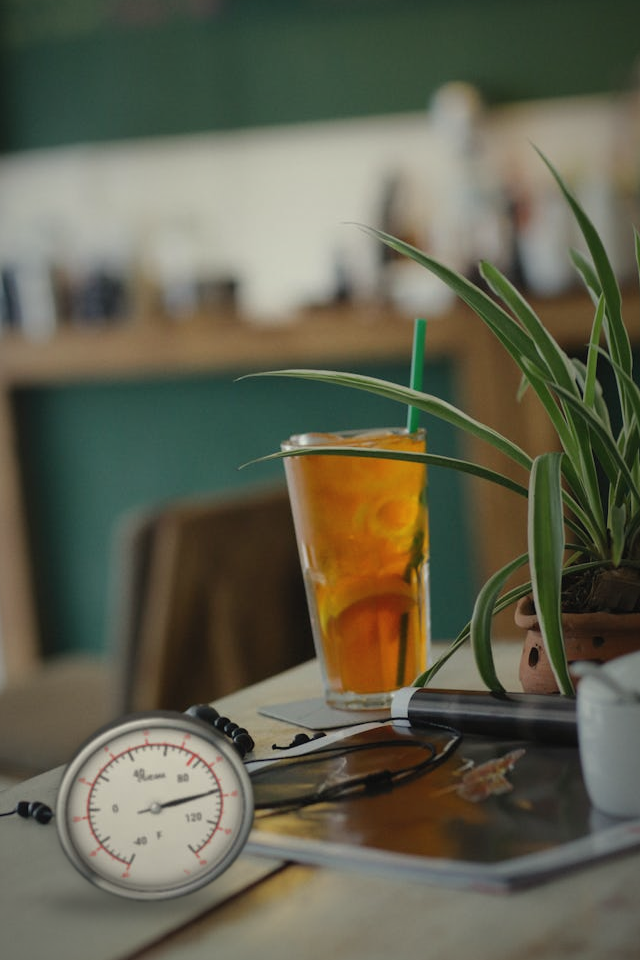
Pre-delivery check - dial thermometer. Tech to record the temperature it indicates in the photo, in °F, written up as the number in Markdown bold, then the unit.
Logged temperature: **100** °F
